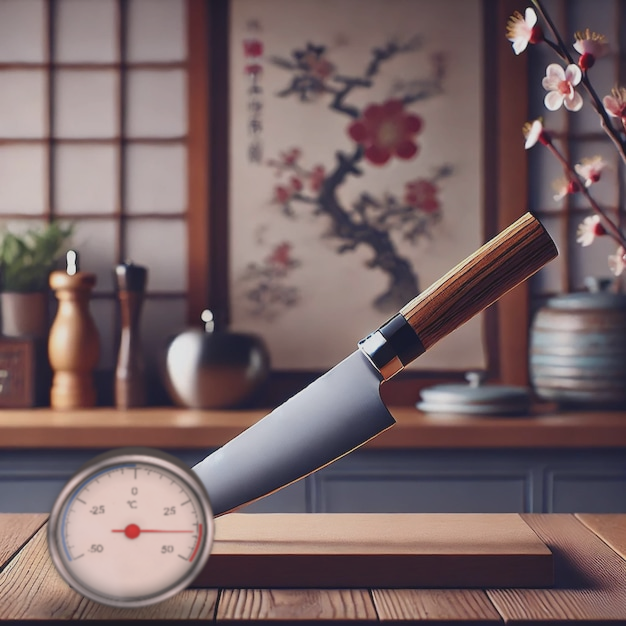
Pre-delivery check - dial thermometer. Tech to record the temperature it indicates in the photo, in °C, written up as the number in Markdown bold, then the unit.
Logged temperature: **37.5** °C
